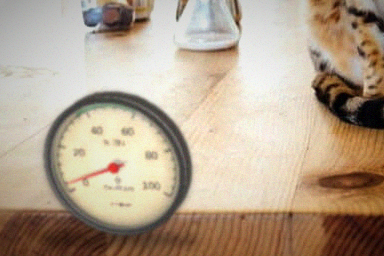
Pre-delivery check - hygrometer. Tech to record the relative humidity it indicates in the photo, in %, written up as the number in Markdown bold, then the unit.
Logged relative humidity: **4** %
